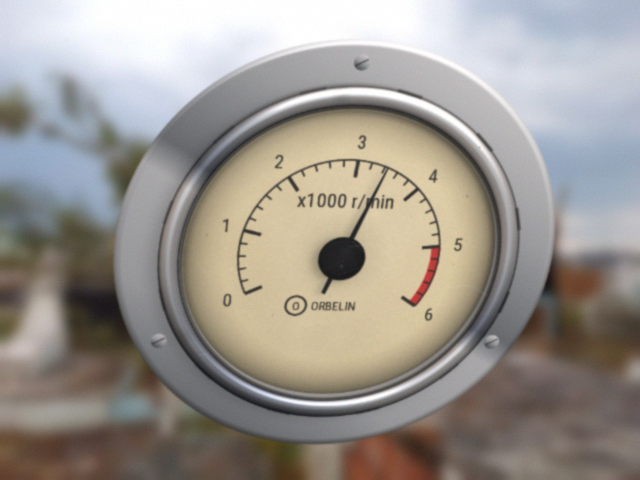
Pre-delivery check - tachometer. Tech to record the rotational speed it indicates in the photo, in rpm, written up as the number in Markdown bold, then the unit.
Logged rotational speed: **3400** rpm
